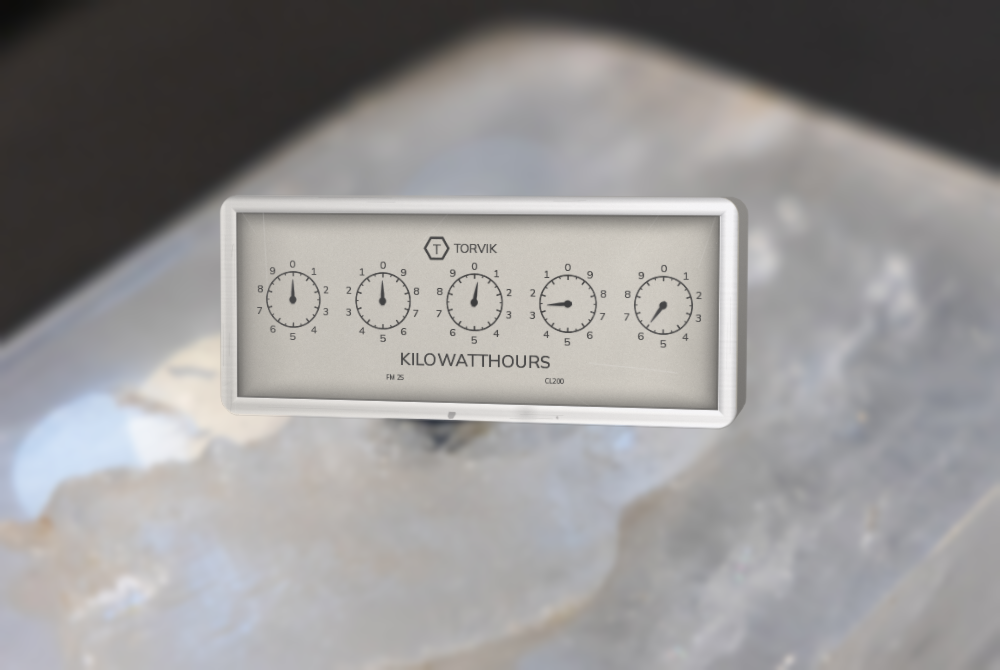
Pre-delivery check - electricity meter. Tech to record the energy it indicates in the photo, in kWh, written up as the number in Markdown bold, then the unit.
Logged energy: **26** kWh
